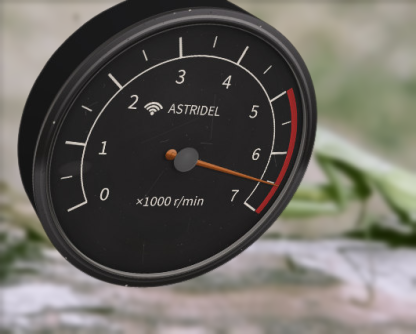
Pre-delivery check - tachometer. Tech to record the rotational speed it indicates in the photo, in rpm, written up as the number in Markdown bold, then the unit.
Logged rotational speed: **6500** rpm
